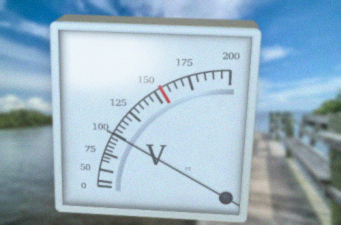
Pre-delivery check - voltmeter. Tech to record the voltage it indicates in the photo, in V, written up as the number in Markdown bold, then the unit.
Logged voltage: **100** V
